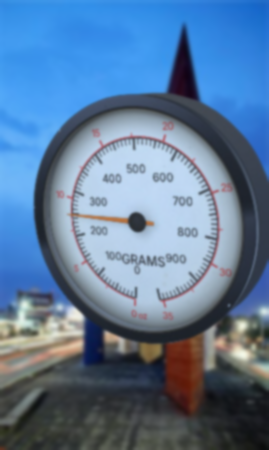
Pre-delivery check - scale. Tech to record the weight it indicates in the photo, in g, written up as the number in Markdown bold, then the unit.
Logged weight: **250** g
